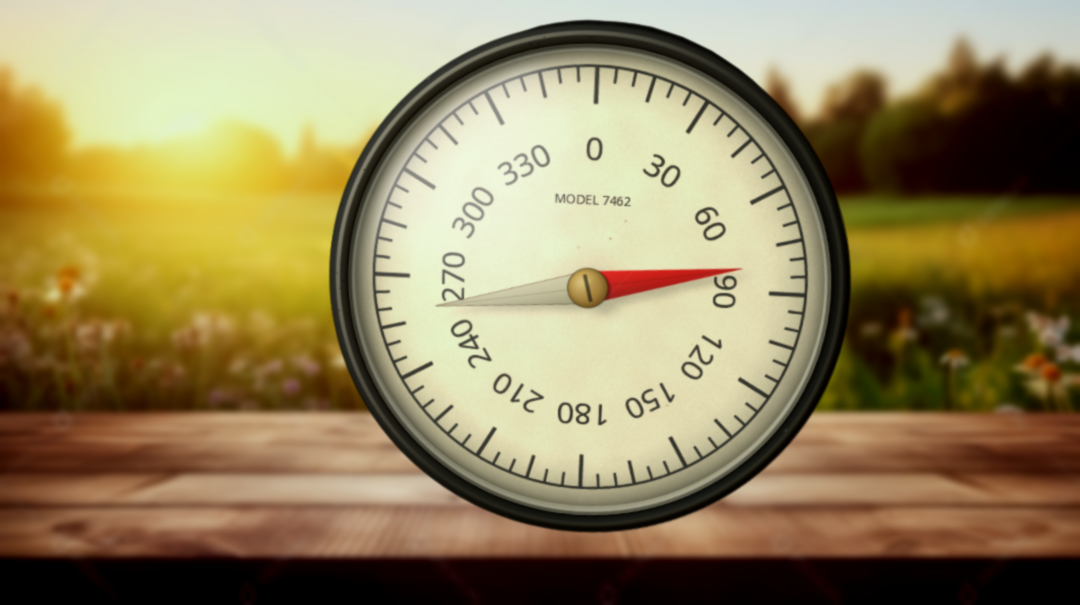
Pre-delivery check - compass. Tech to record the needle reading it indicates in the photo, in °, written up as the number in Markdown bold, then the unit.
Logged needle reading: **80** °
